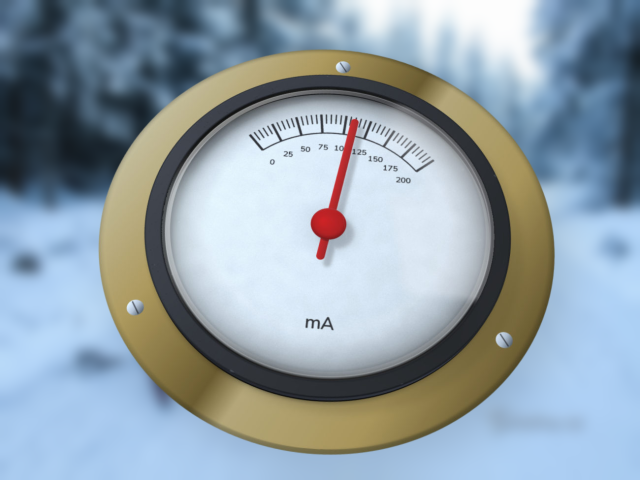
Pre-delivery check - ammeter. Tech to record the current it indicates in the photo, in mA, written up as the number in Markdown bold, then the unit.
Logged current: **110** mA
